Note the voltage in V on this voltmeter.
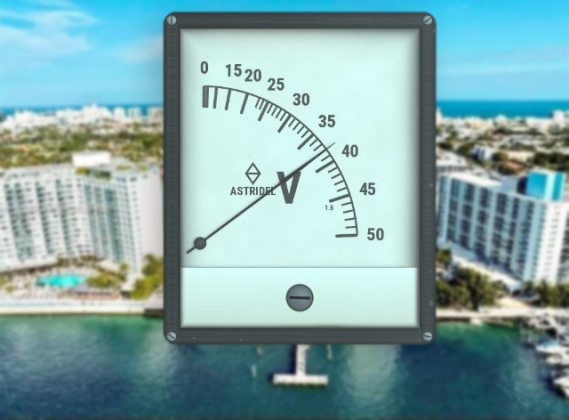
38 V
